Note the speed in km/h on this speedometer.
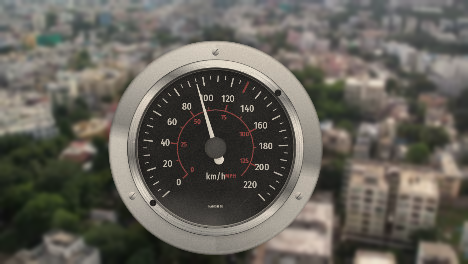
95 km/h
